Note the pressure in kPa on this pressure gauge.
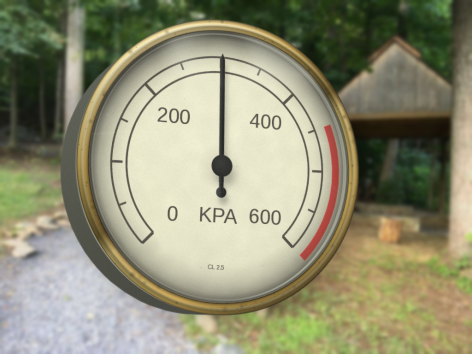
300 kPa
